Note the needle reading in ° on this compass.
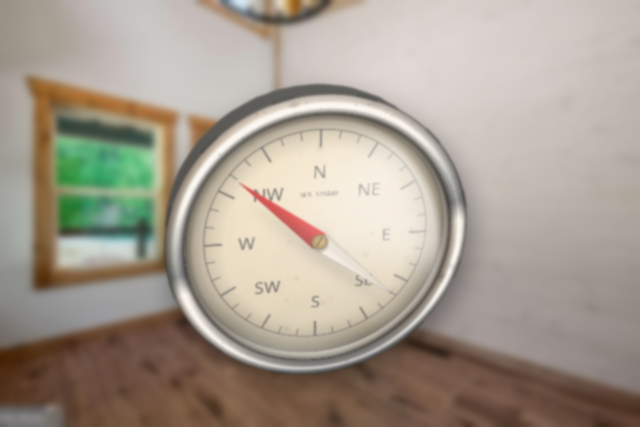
310 °
